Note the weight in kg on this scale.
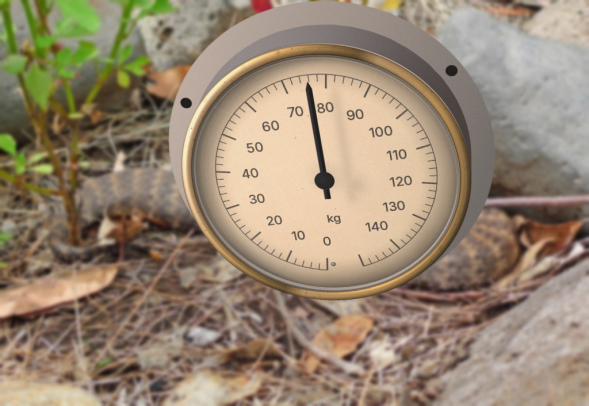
76 kg
